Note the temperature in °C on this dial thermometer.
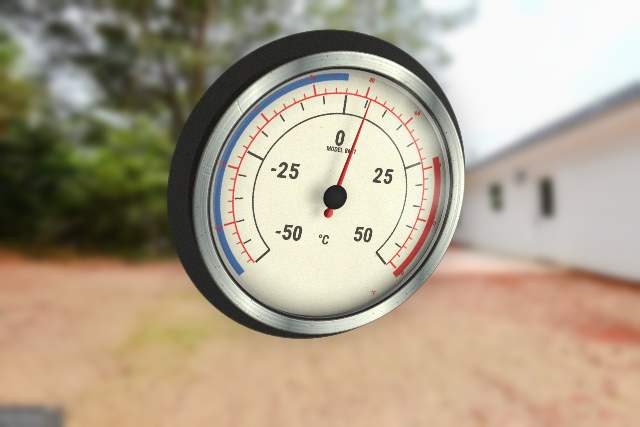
5 °C
